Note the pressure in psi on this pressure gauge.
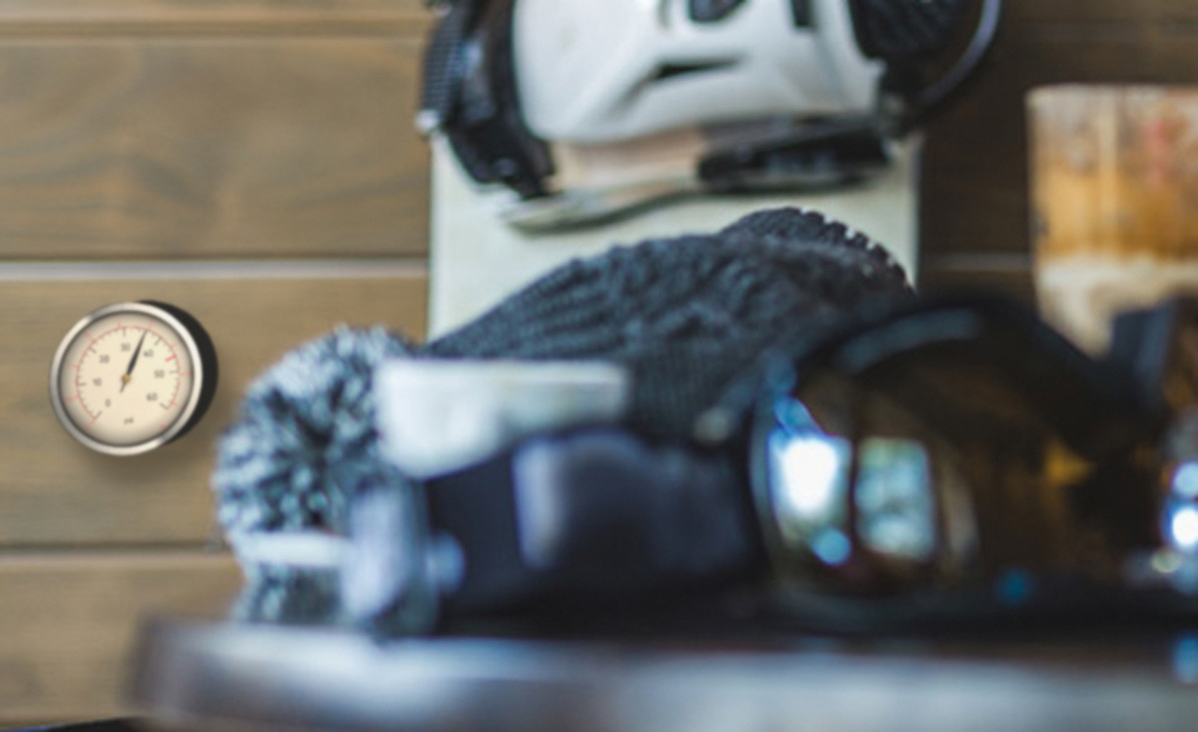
36 psi
